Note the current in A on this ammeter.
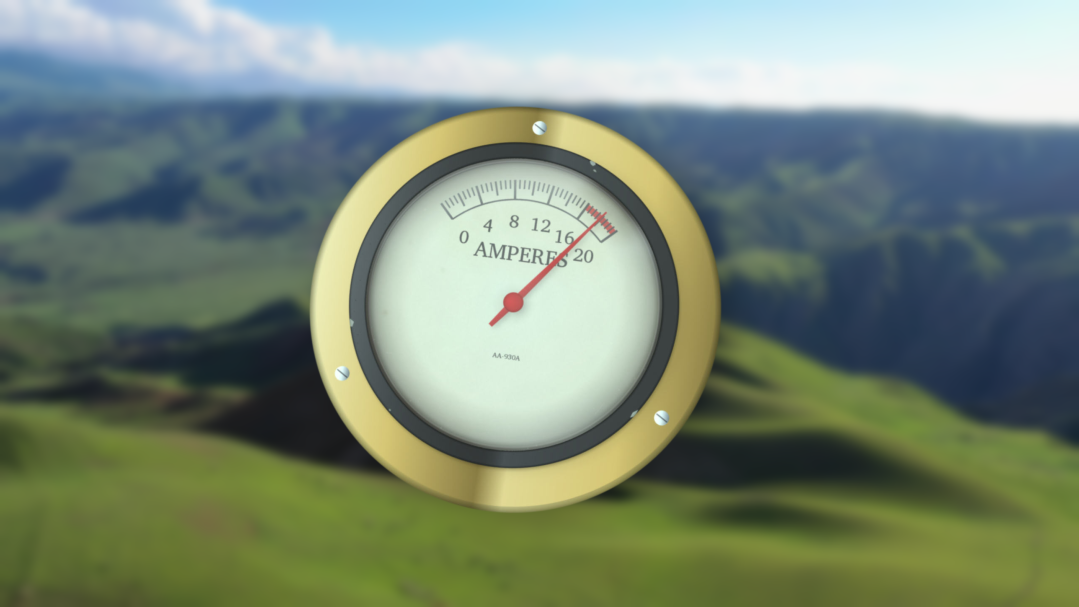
18 A
